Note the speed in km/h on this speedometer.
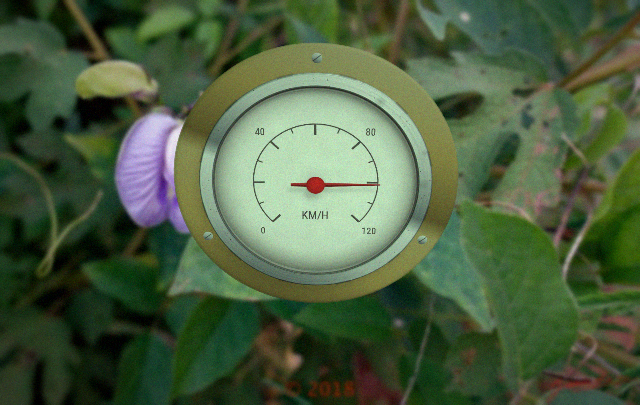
100 km/h
